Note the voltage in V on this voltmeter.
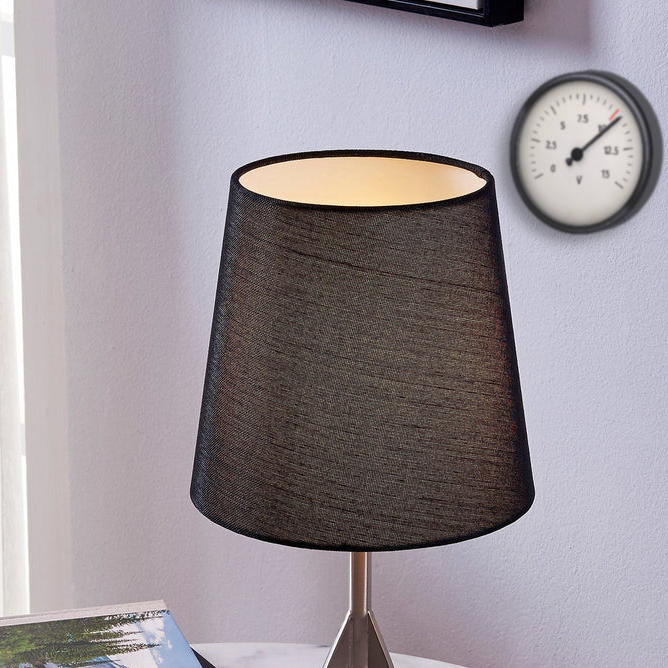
10.5 V
